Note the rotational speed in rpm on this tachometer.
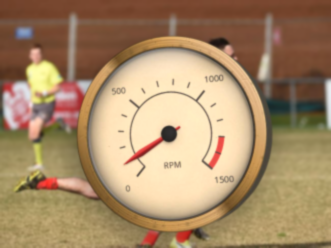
100 rpm
